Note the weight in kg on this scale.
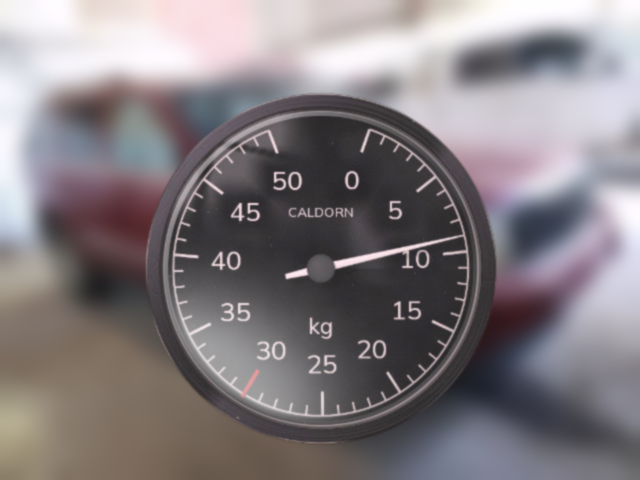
9 kg
